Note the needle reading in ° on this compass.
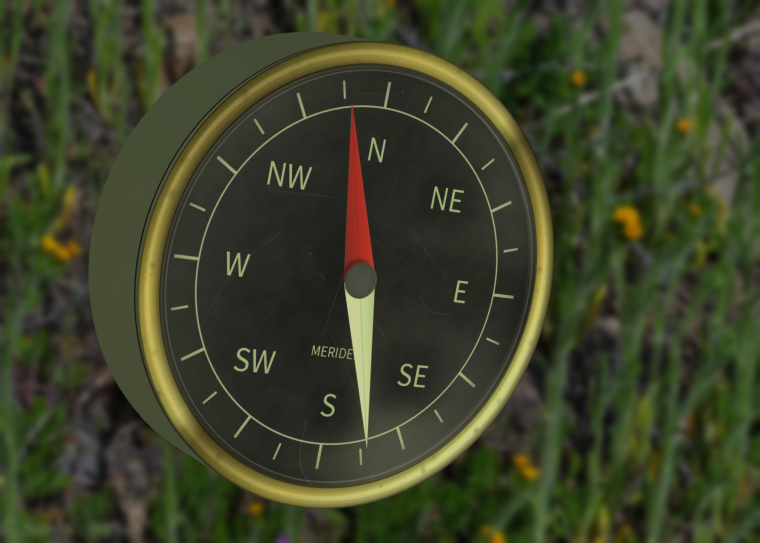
345 °
